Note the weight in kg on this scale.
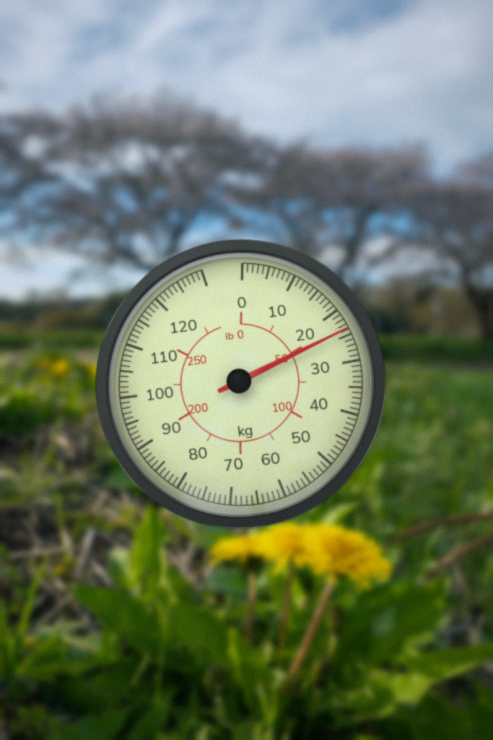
24 kg
